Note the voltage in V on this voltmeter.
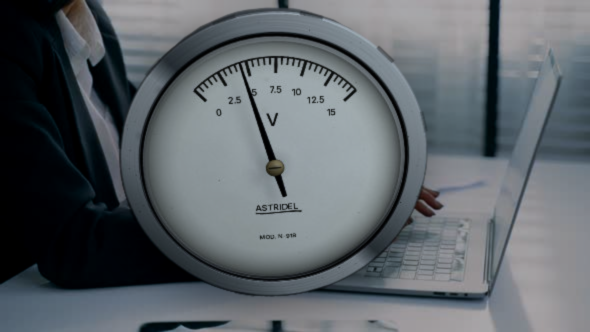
4.5 V
